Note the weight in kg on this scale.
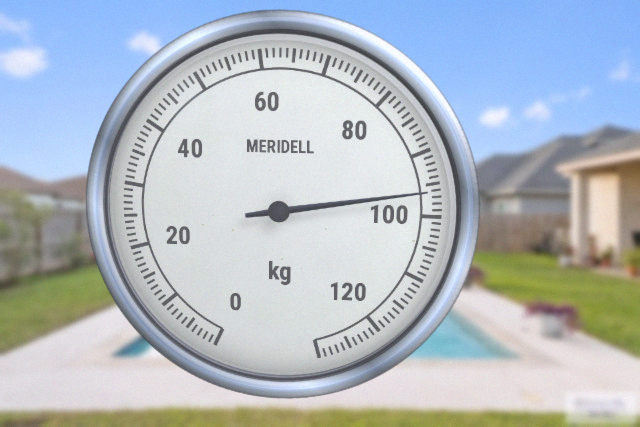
96 kg
